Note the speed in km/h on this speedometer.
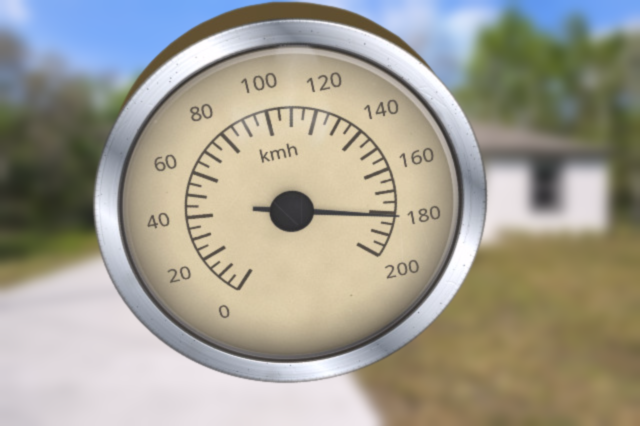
180 km/h
